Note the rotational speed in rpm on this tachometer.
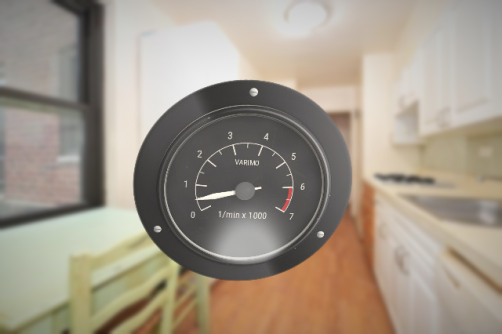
500 rpm
